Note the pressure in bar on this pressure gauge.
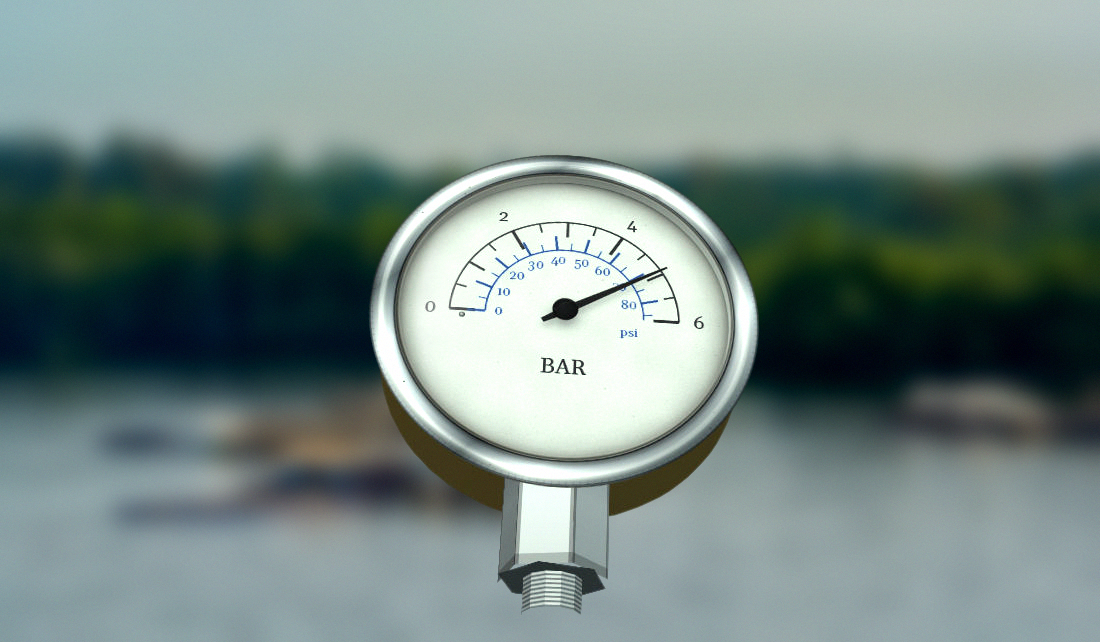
5 bar
